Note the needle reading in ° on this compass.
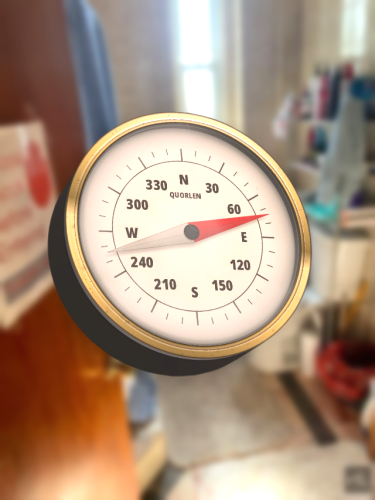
75 °
